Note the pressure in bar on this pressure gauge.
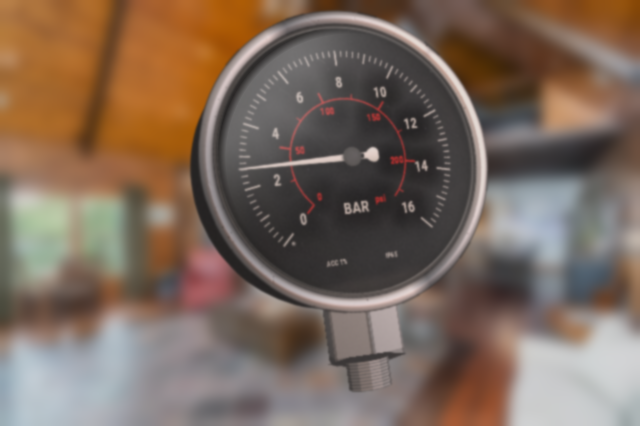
2.6 bar
